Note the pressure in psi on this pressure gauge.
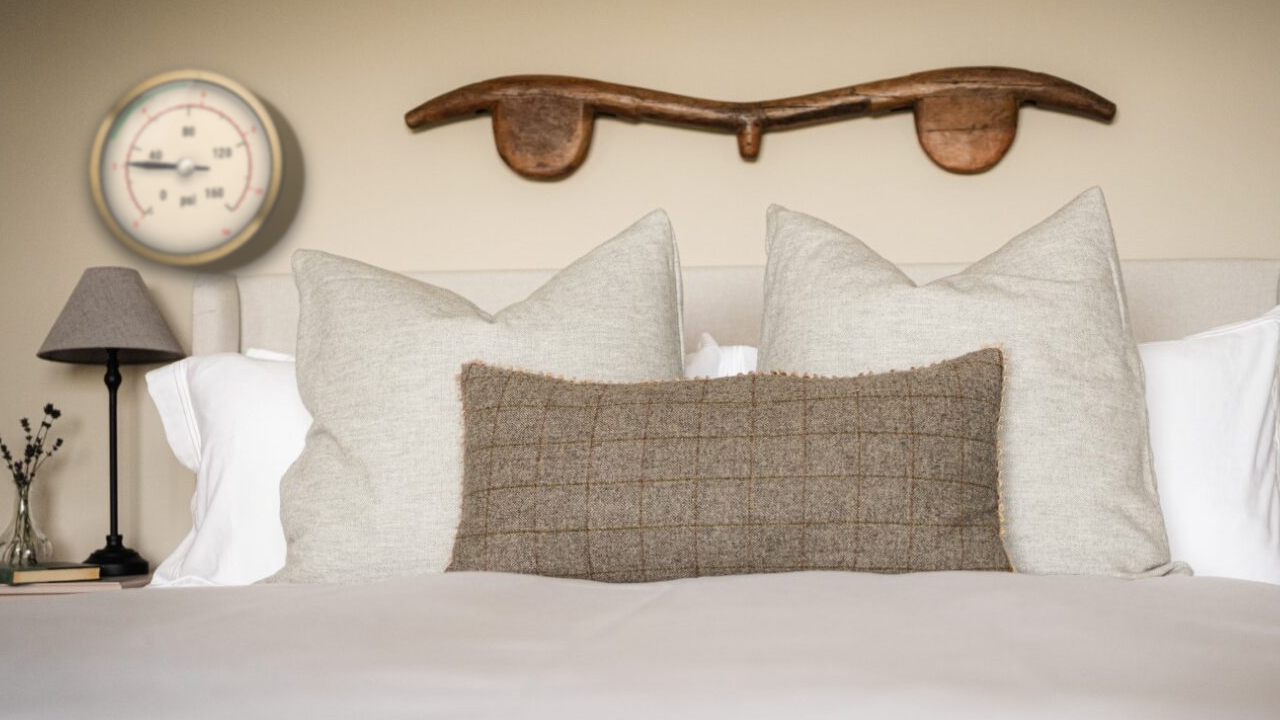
30 psi
